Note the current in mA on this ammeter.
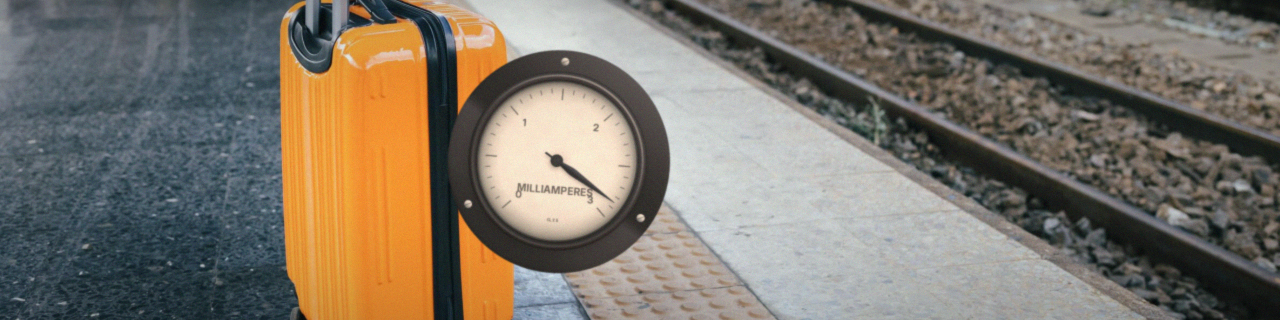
2.85 mA
